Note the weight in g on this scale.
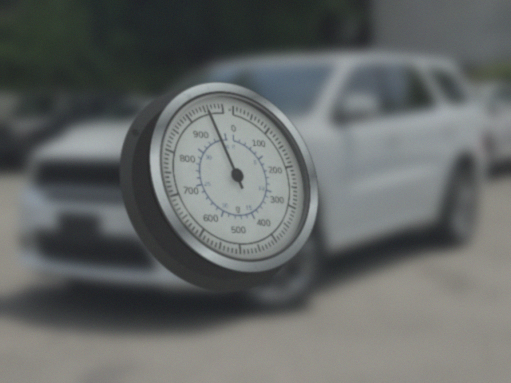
950 g
